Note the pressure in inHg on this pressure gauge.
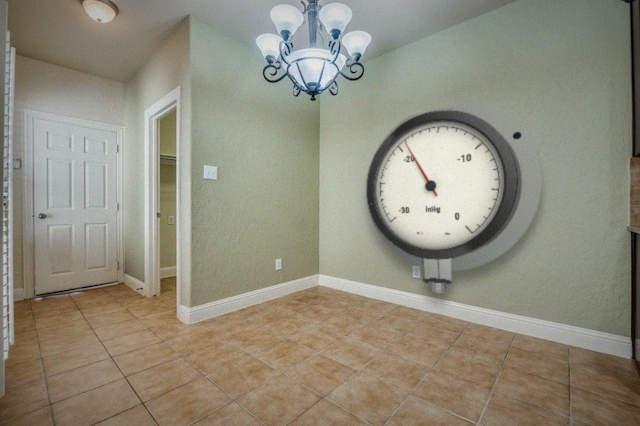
-19 inHg
